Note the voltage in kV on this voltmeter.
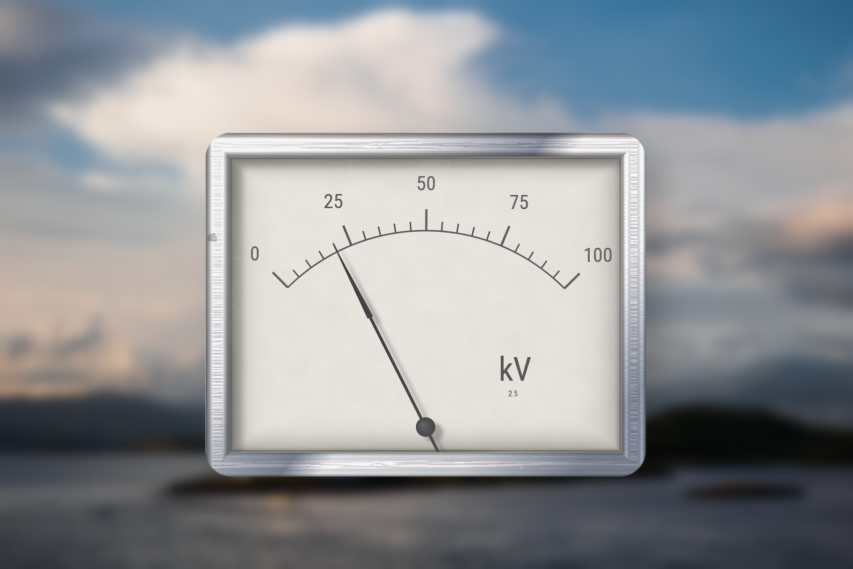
20 kV
